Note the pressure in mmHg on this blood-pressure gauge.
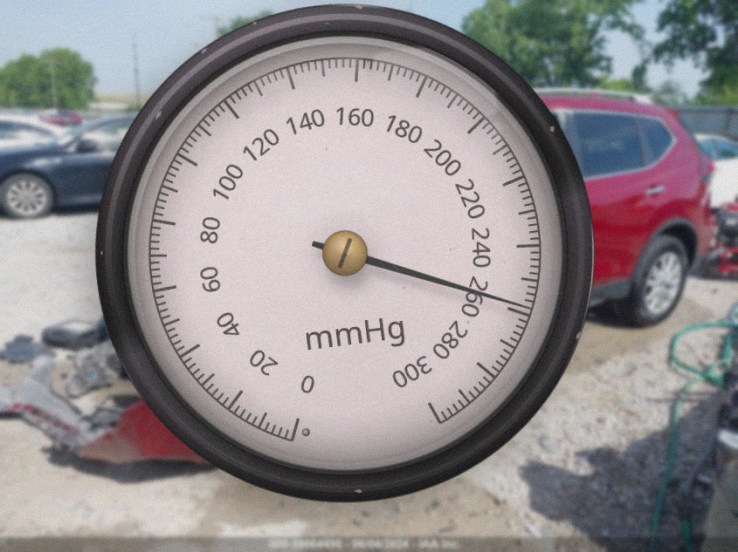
258 mmHg
